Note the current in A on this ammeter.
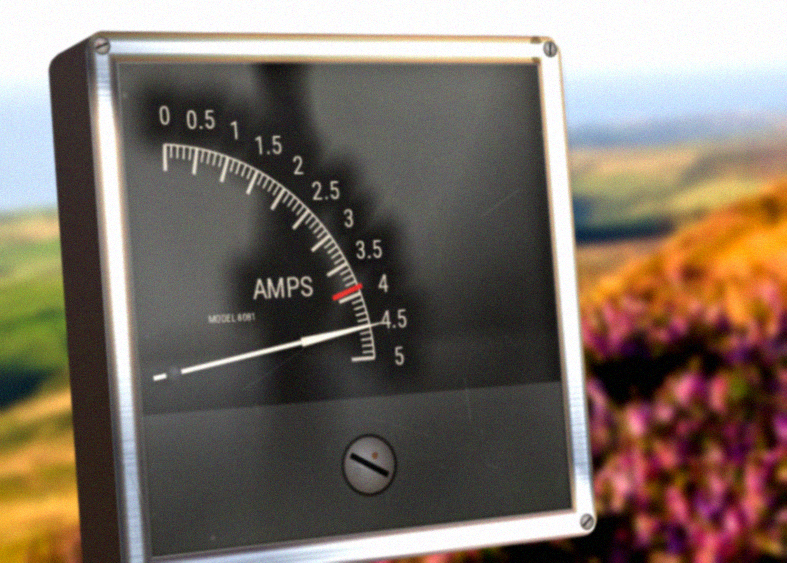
4.5 A
